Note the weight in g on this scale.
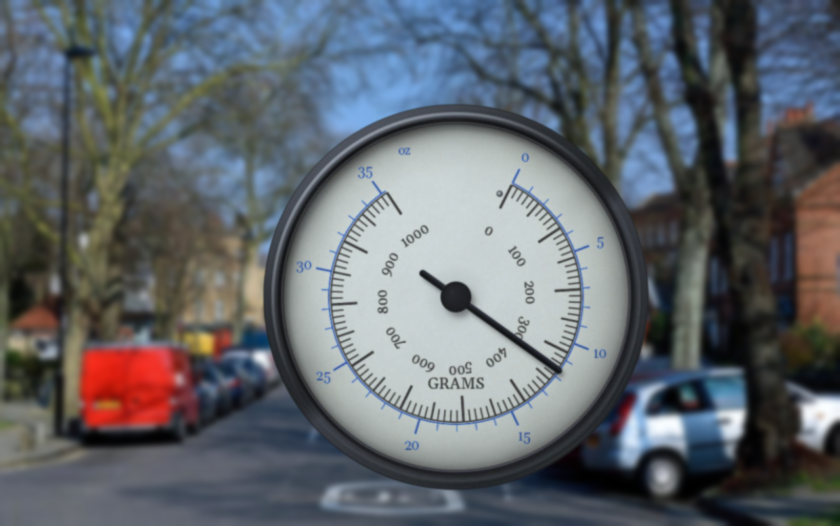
330 g
